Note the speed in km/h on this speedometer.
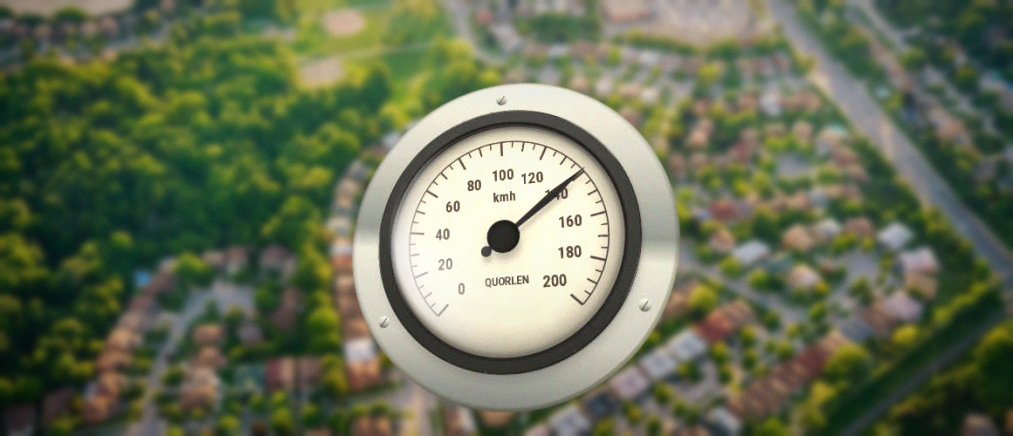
140 km/h
